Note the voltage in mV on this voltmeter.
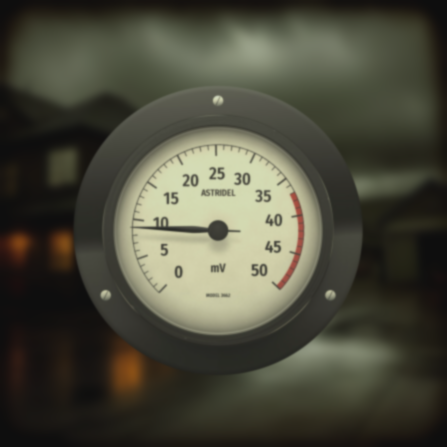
9 mV
